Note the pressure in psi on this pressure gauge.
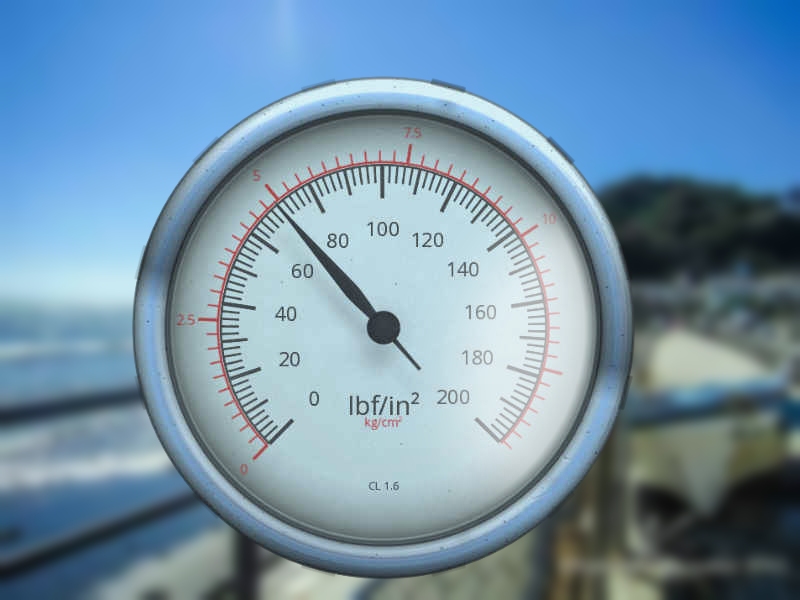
70 psi
